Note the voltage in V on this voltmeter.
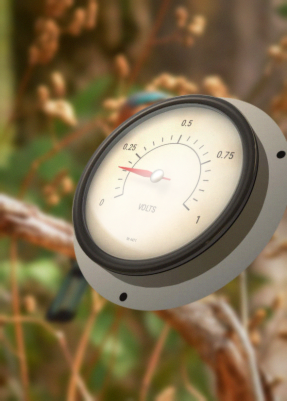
0.15 V
